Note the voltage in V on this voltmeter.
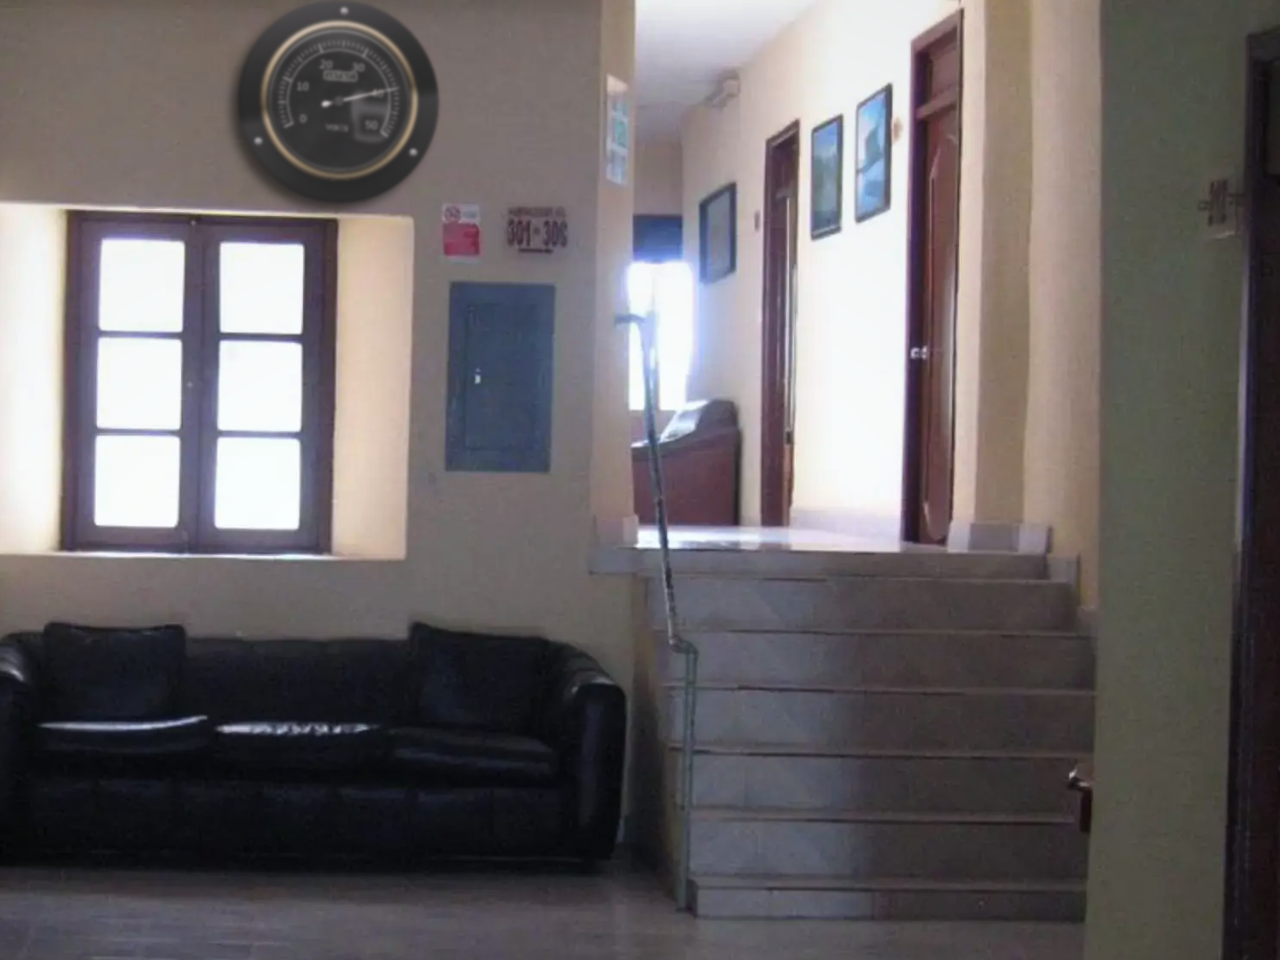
40 V
